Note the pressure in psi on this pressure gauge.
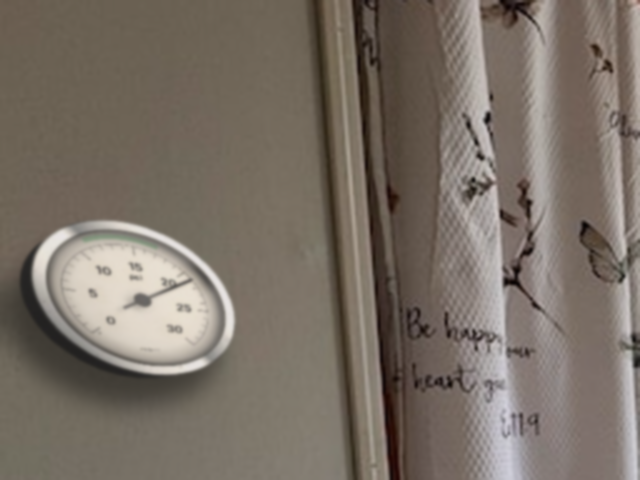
21 psi
